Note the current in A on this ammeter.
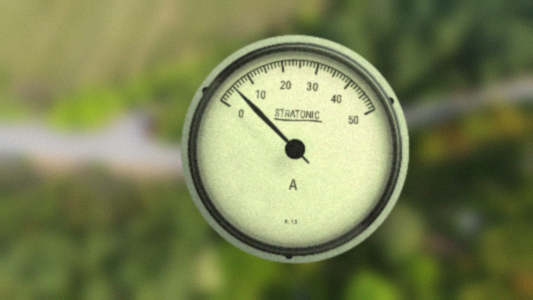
5 A
